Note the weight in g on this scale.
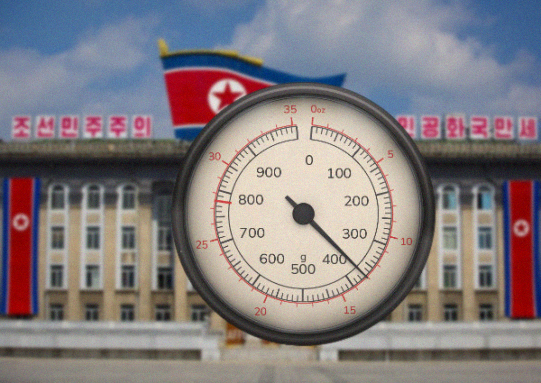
370 g
